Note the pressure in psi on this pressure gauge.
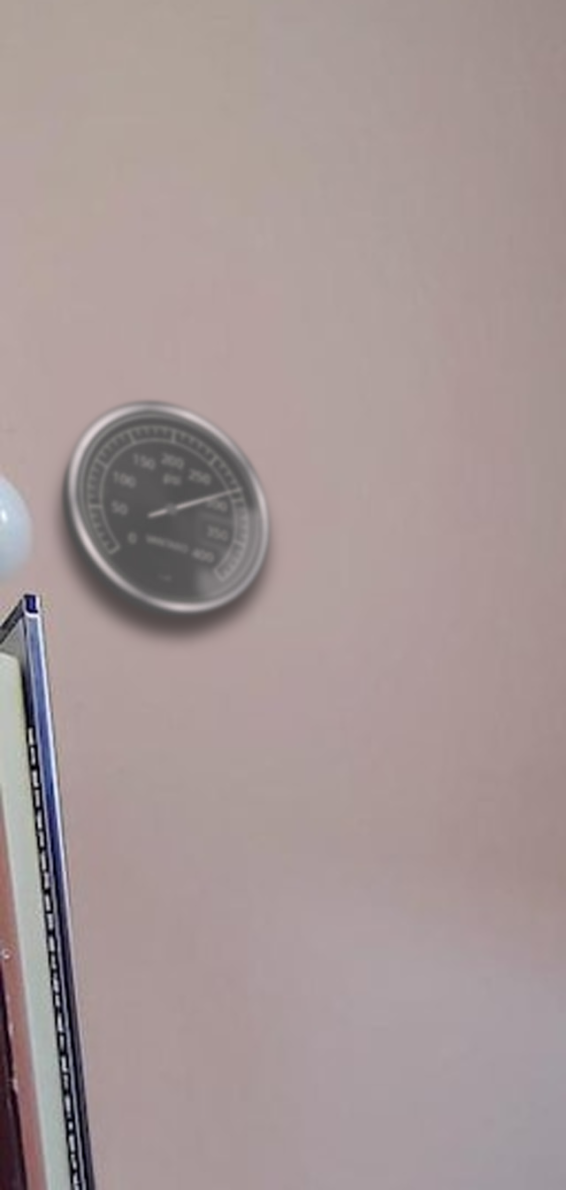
290 psi
